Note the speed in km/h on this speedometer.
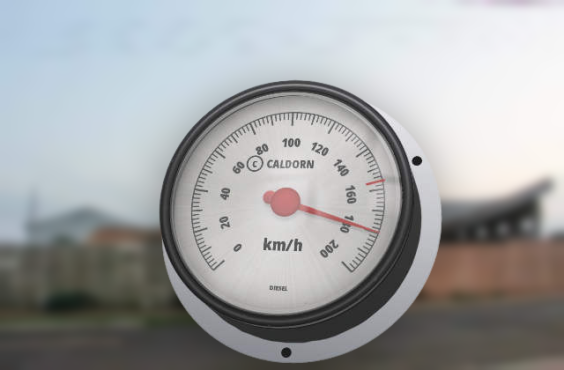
180 km/h
